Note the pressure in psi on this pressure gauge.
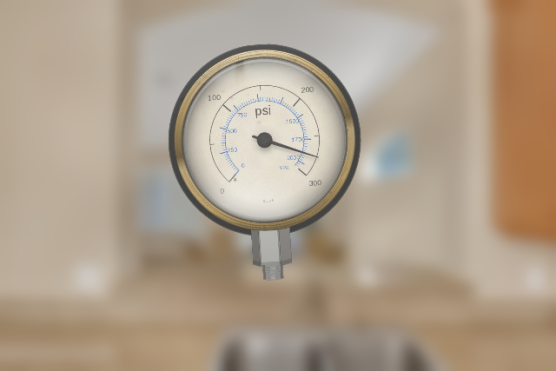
275 psi
